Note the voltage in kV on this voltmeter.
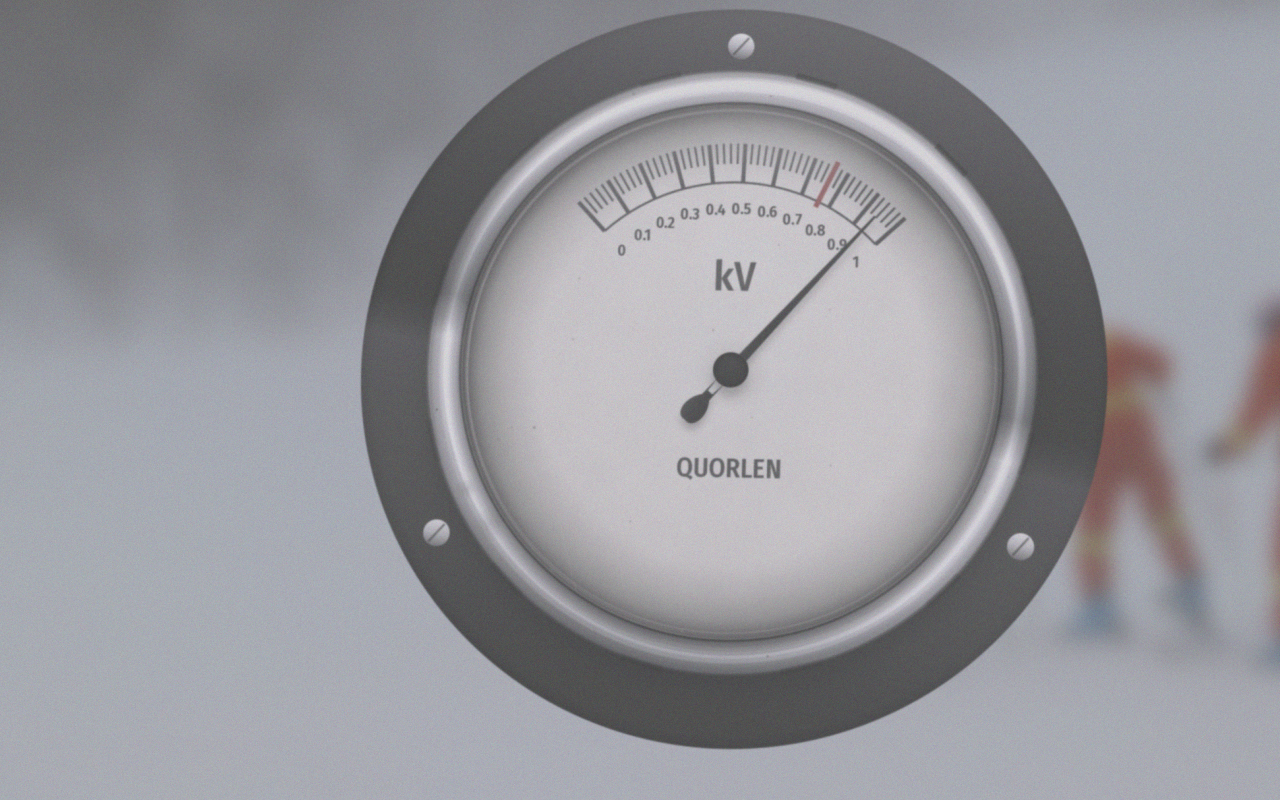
0.94 kV
